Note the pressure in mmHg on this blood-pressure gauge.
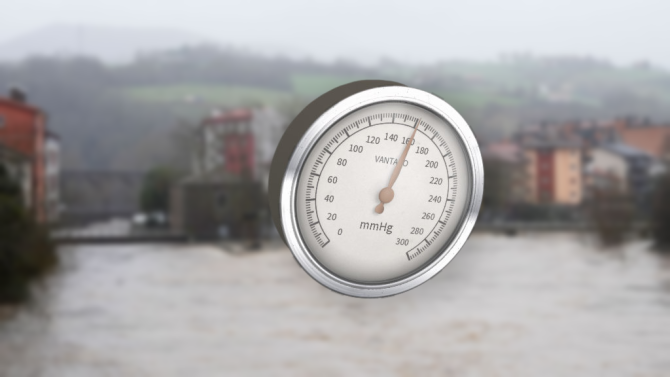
160 mmHg
